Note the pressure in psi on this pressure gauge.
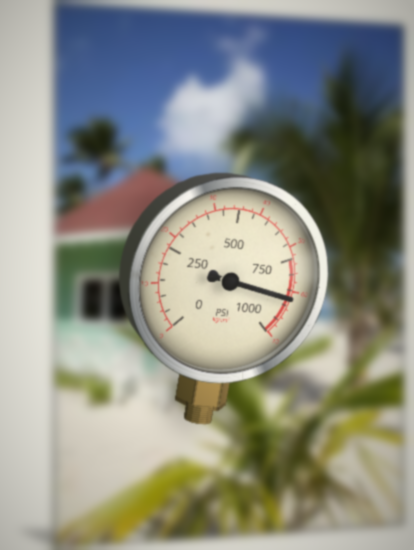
875 psi
